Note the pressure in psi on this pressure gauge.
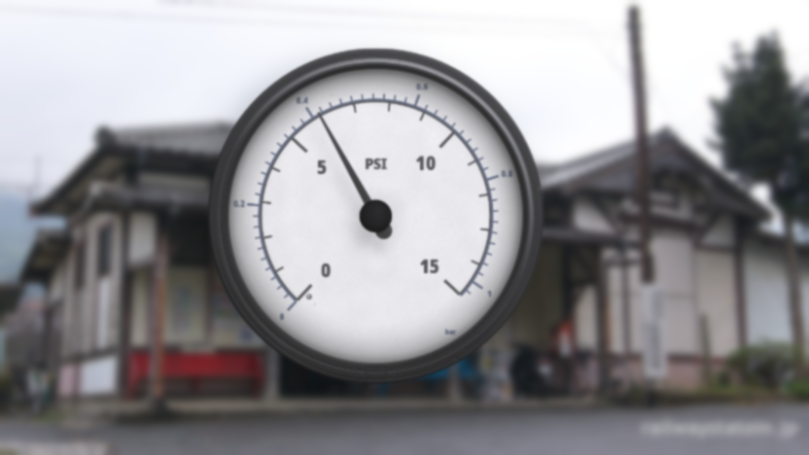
6 psi
